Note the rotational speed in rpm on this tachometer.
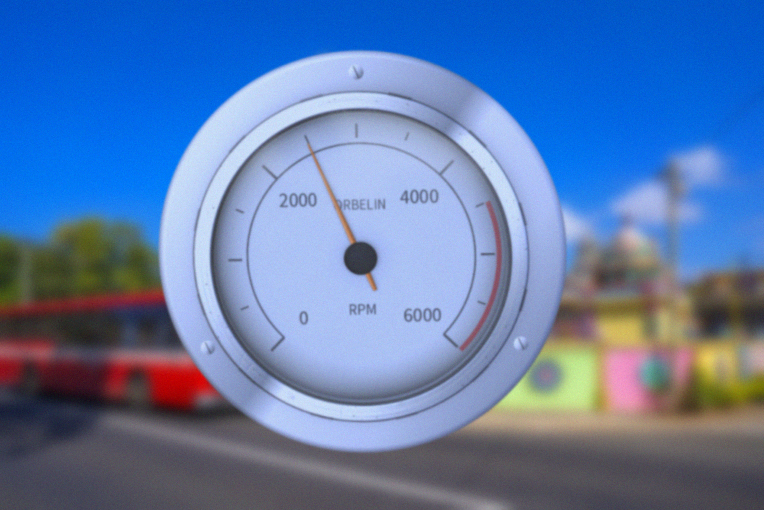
2500 rpm
